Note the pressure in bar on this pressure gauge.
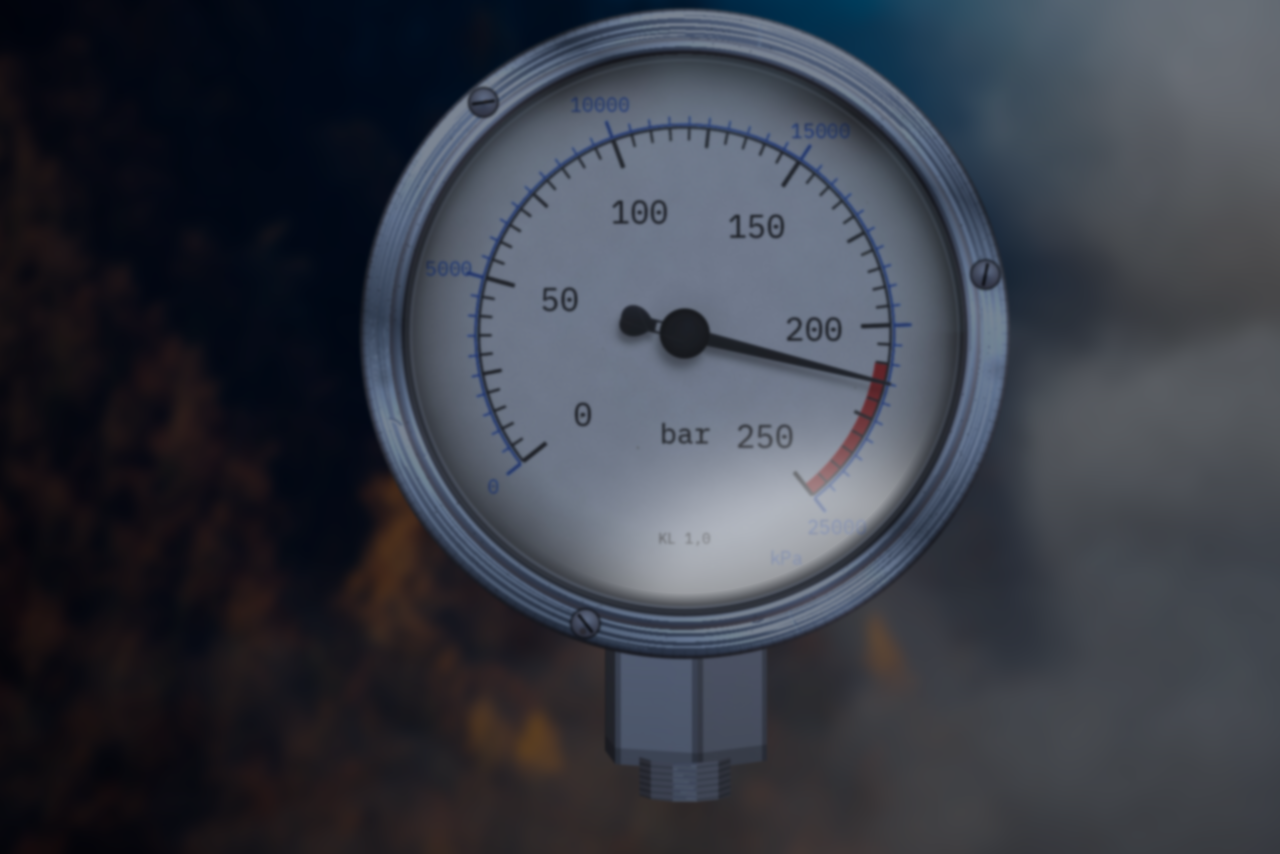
215 bar
